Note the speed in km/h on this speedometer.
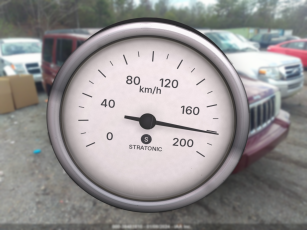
180 km/h
